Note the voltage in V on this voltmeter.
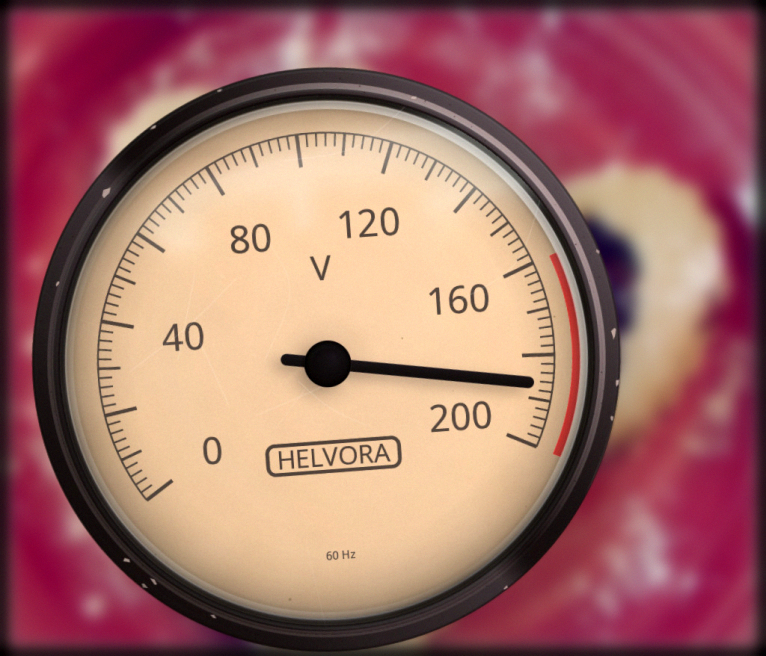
186 V
